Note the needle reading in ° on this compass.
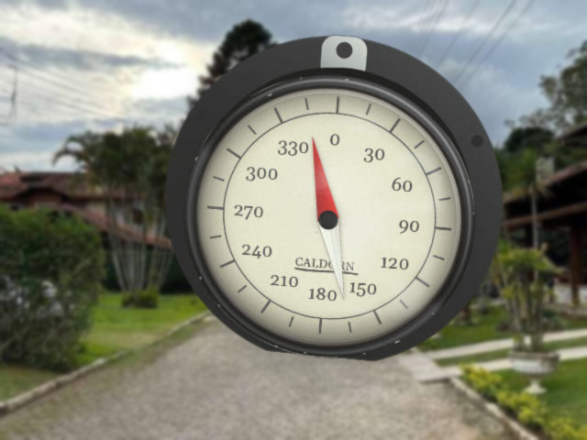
345 °
